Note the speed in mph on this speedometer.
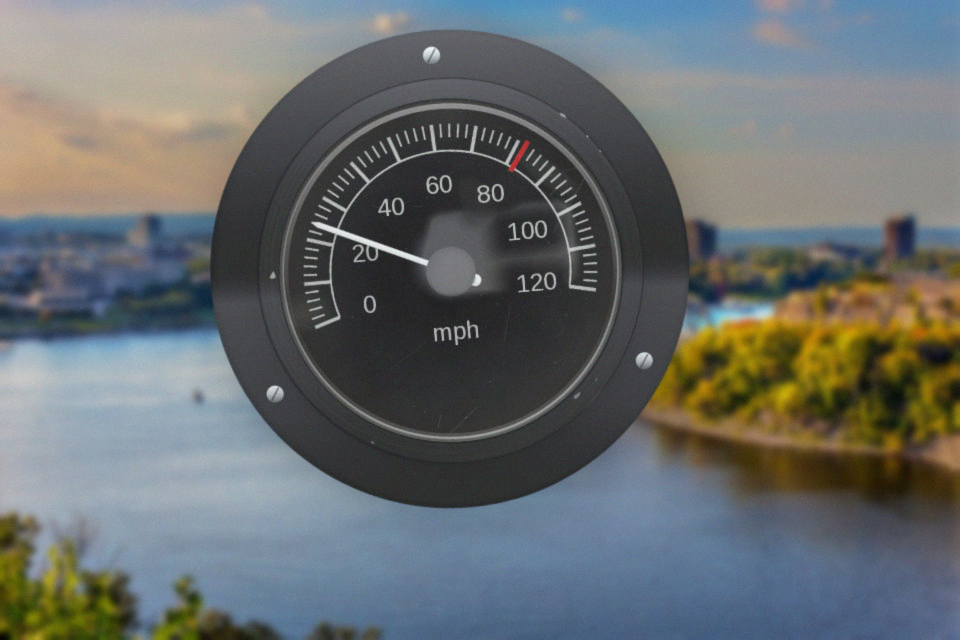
24 mph
